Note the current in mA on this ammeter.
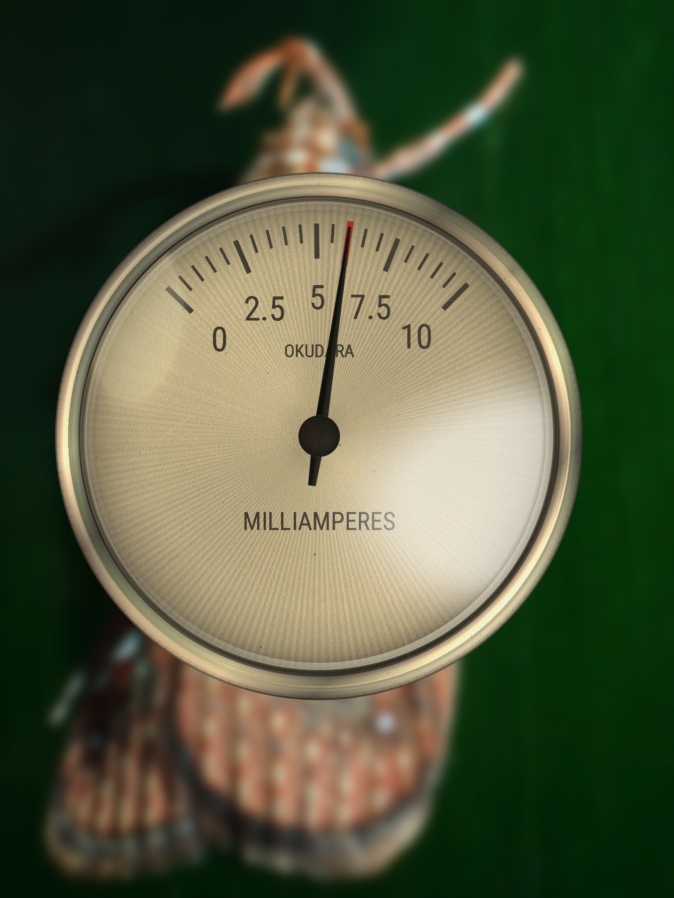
6 mA
